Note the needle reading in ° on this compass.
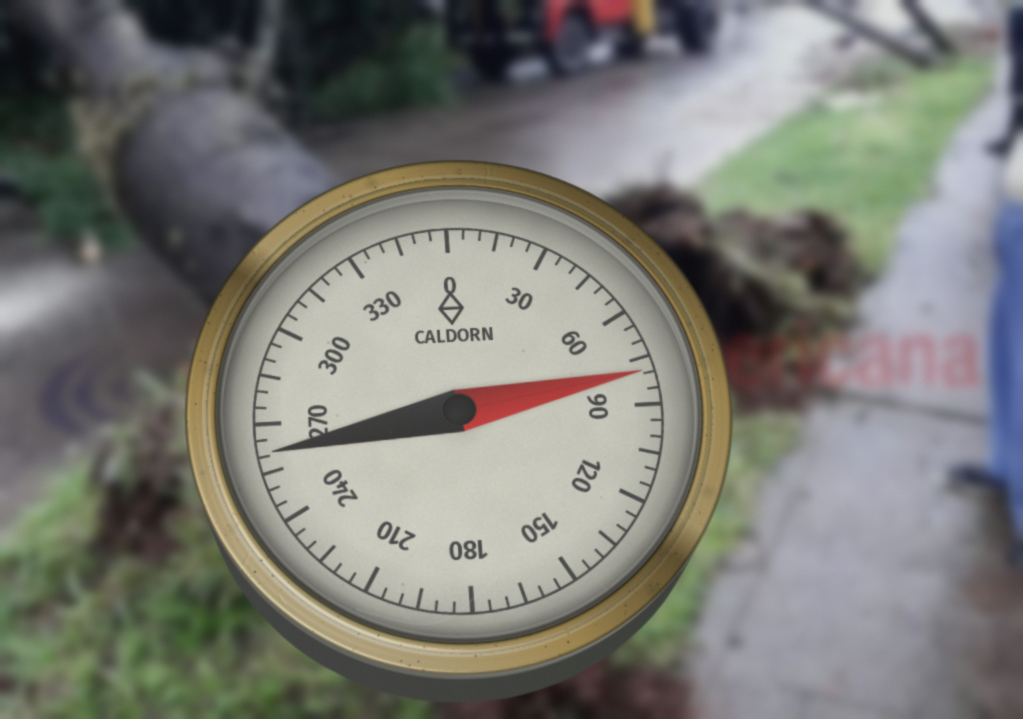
80 °
